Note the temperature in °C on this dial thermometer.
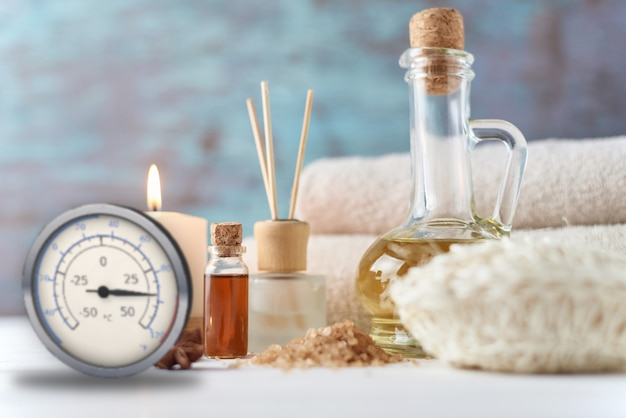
35 °C
